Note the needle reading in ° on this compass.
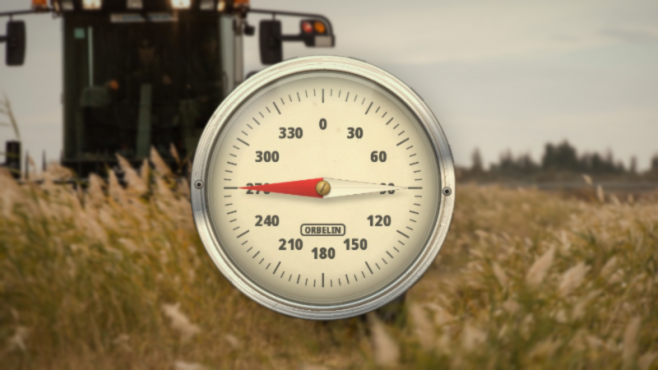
270 °
